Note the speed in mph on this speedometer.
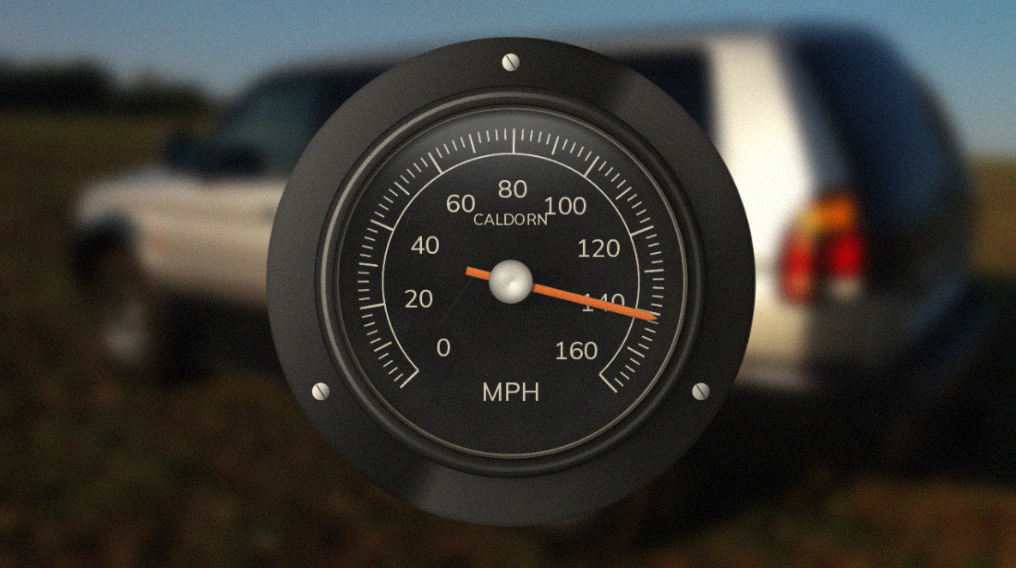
141 mph
